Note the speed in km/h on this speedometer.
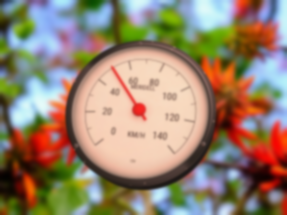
50 km/h
